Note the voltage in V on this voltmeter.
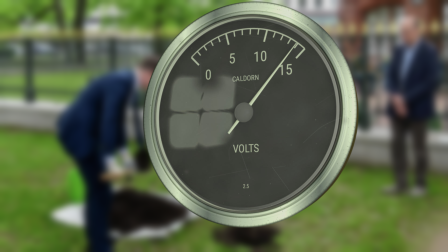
14 V
